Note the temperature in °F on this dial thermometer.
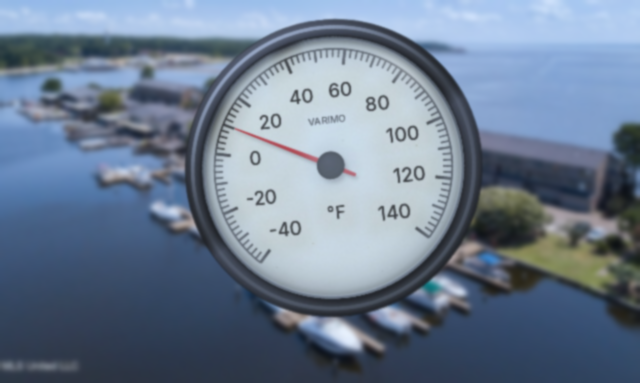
10 °F
